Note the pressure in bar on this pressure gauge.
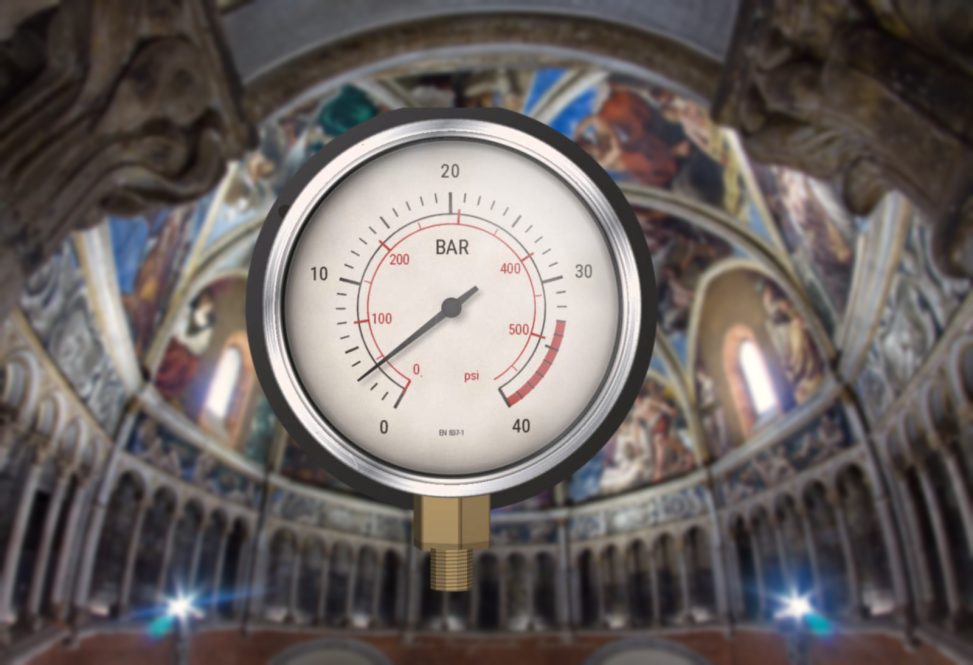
3 bar
